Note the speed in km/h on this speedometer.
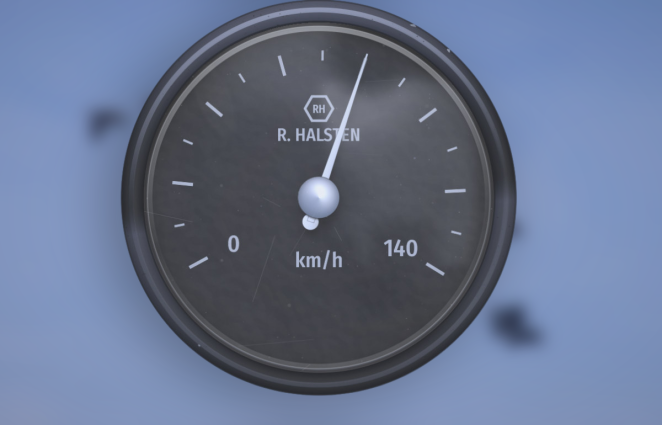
80 km/h
